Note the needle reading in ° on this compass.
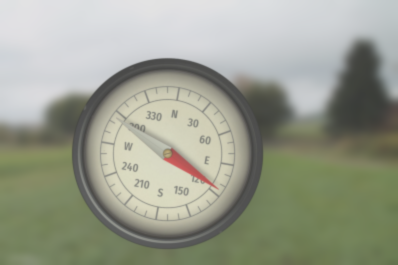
115 °
